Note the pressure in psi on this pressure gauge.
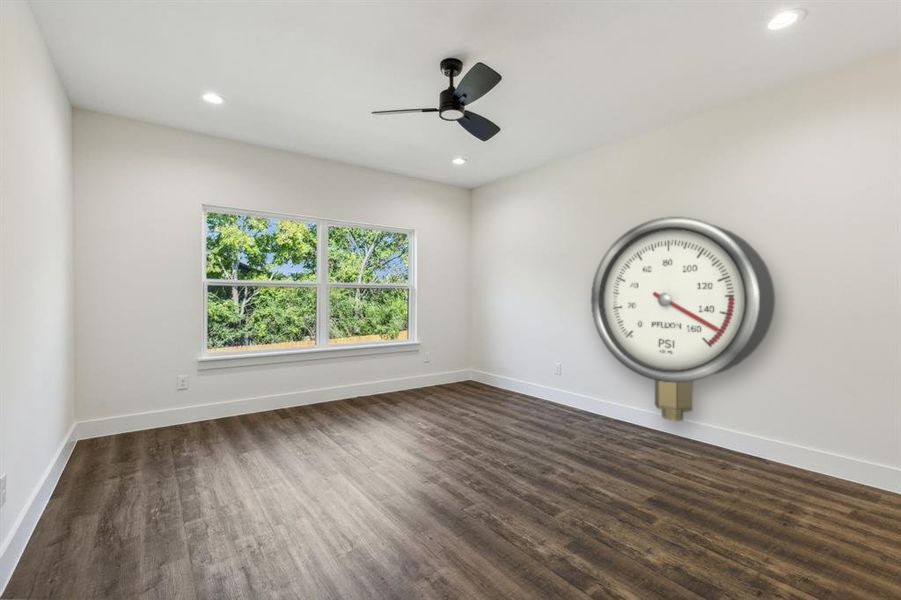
150 psi
